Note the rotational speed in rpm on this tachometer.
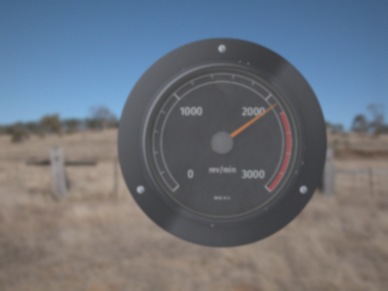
2100 rpm
